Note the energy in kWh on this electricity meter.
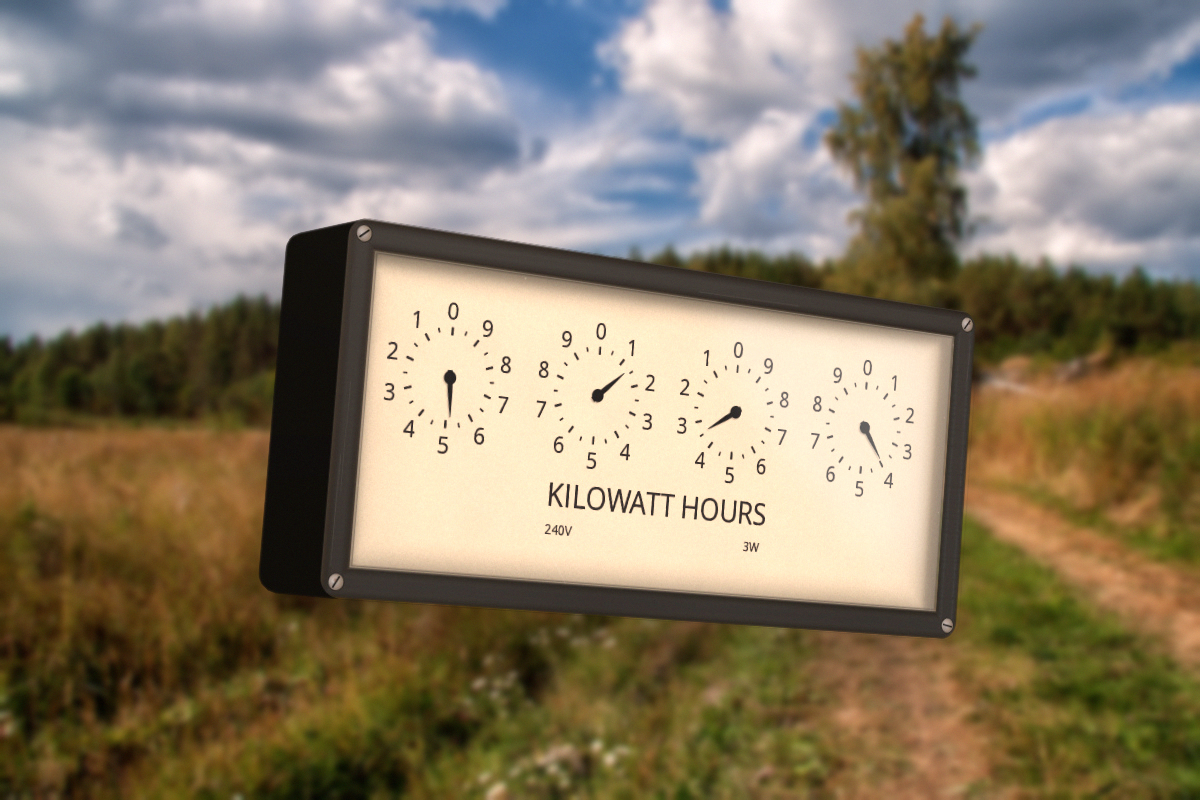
5134 kWh
